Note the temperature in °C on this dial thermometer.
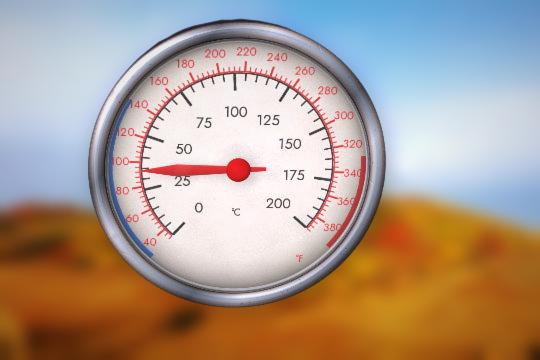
35 °C
